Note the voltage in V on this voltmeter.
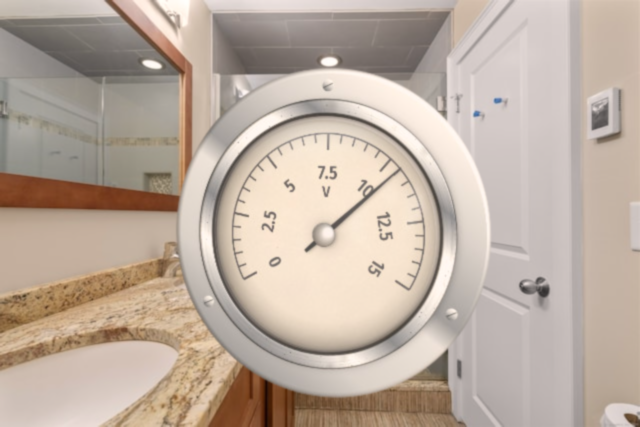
10.5 V
